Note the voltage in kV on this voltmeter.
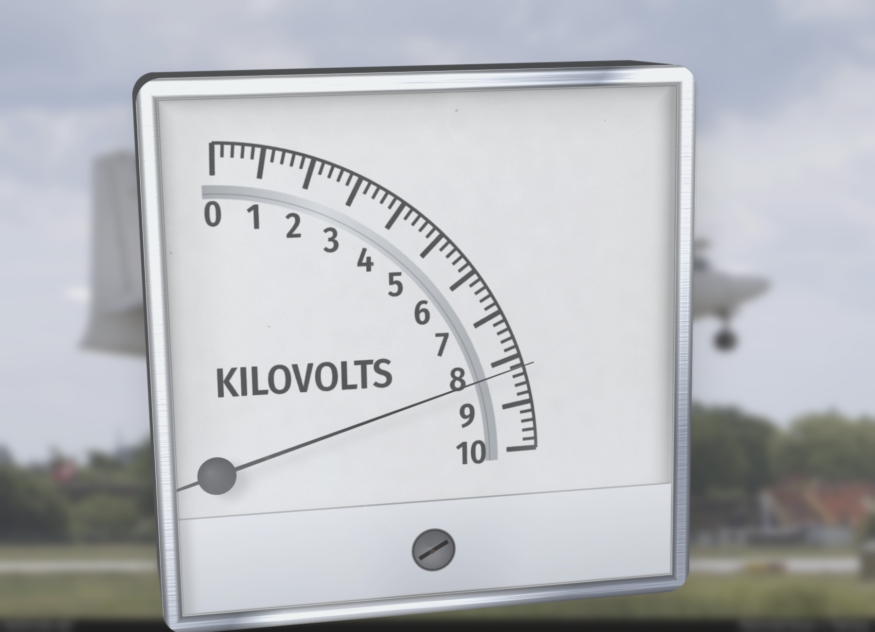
8.2 kV
